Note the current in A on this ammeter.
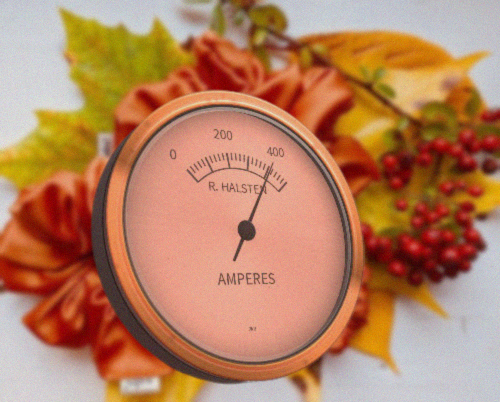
400 A
